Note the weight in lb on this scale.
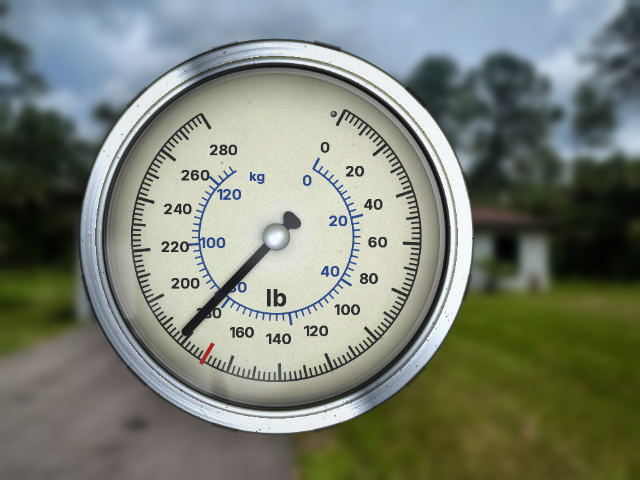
182 lb
